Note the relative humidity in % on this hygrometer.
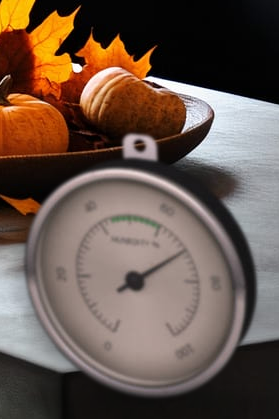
70 %
